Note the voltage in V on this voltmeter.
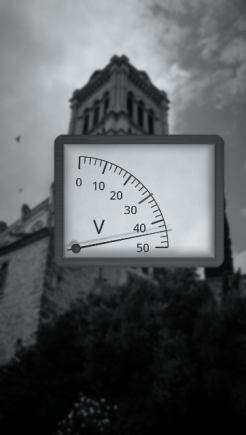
44 V
